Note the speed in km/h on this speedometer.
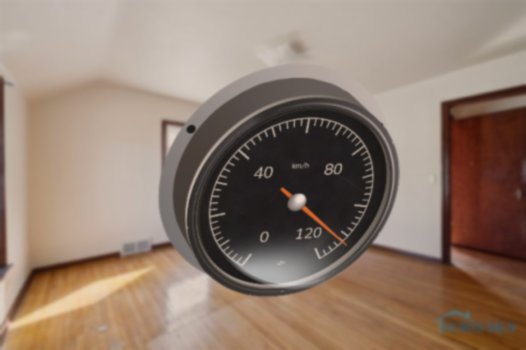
112 km/h
